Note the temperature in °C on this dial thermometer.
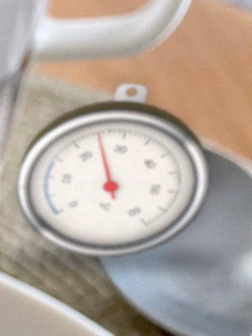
25 °C
